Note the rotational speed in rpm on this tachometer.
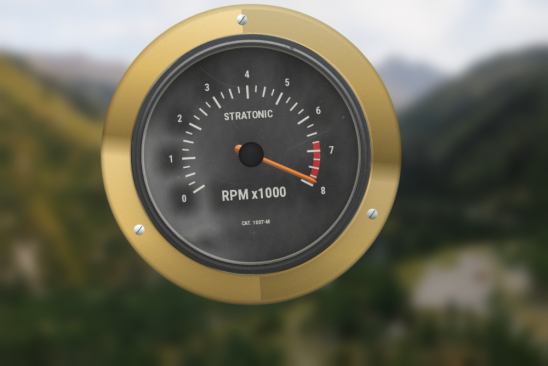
7875 rpm
